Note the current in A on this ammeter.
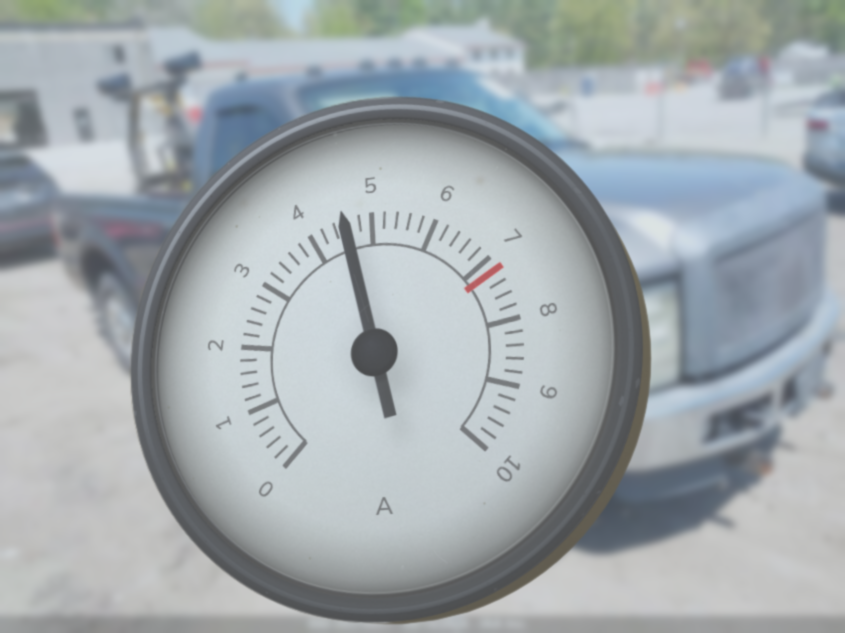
4.6 A
